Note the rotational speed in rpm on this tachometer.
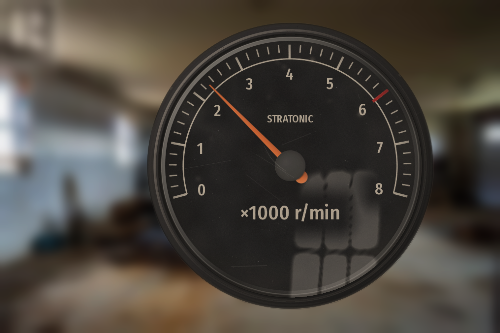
2300 rpm
